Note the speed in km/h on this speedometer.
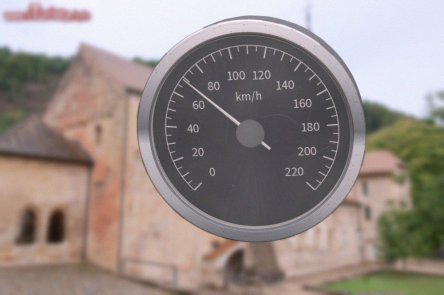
70 km/h
